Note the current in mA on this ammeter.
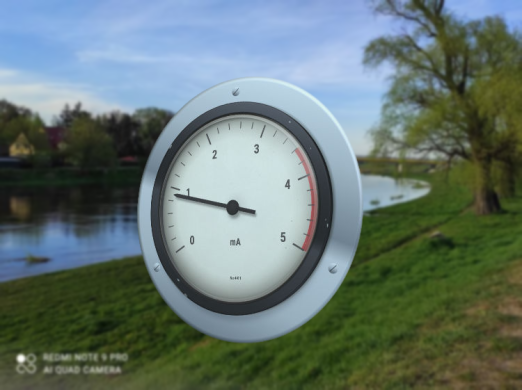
0.9 mA
